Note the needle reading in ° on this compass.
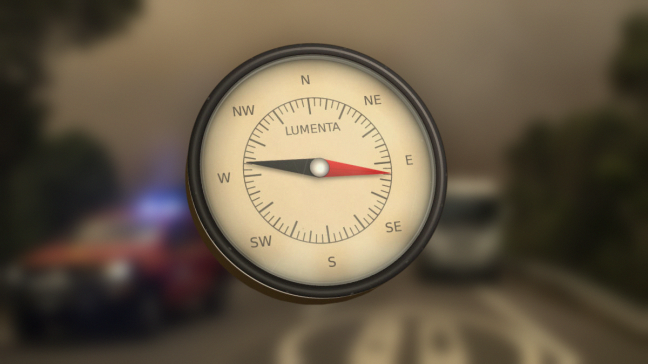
100 °
